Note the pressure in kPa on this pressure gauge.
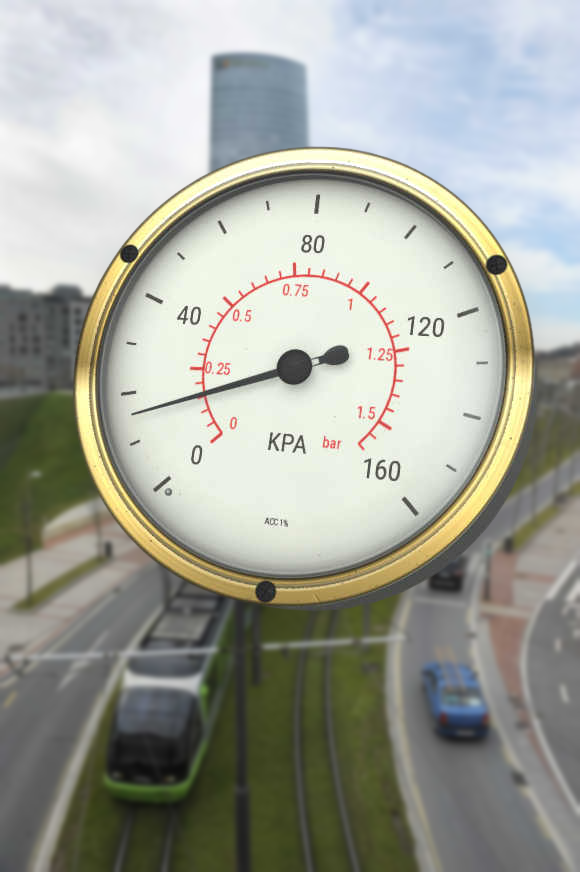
15 kPa
